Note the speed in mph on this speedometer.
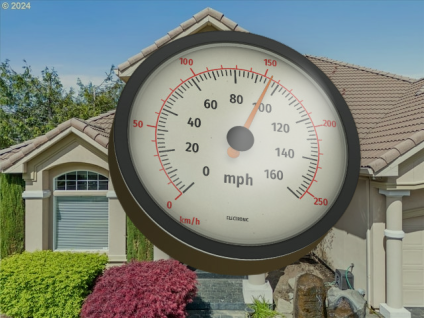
96 mph
